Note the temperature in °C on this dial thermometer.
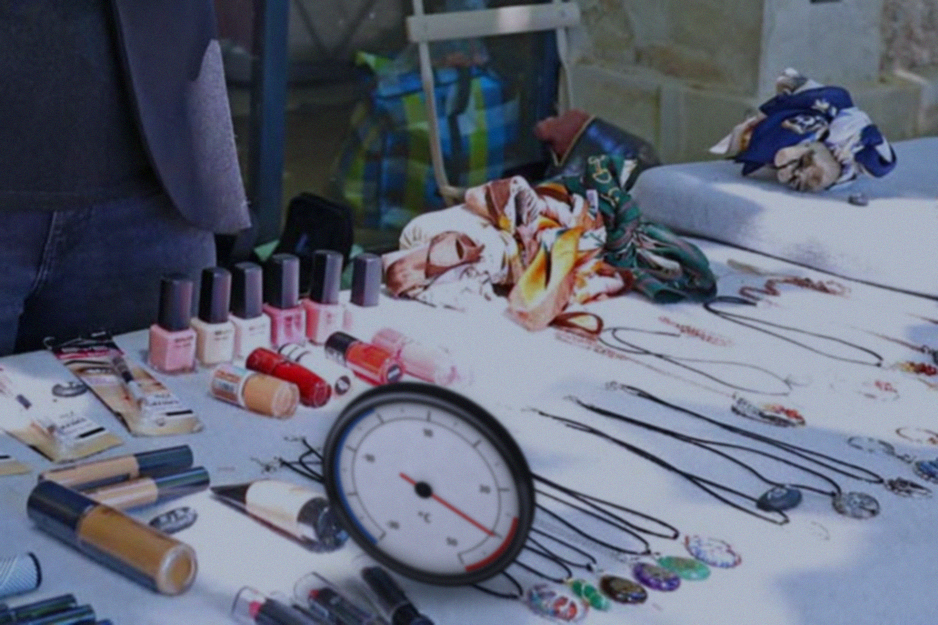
40 °C
